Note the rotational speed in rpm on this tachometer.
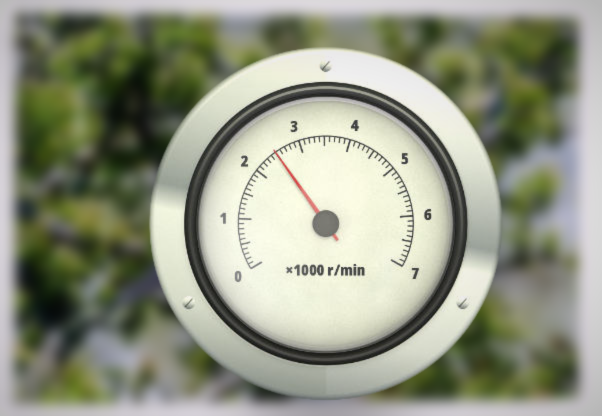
2500 rpm
